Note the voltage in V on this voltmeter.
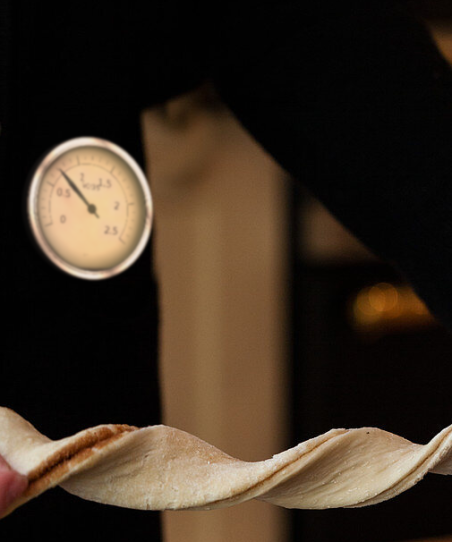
0.7 V
